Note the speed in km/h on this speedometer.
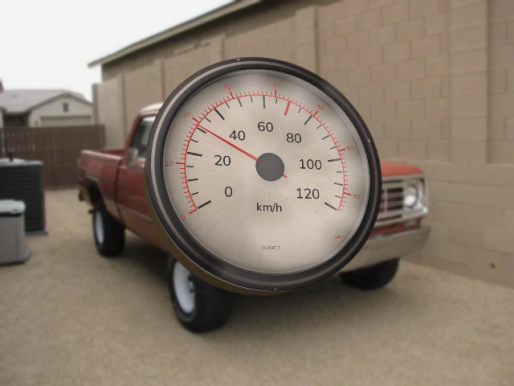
30 km/h
